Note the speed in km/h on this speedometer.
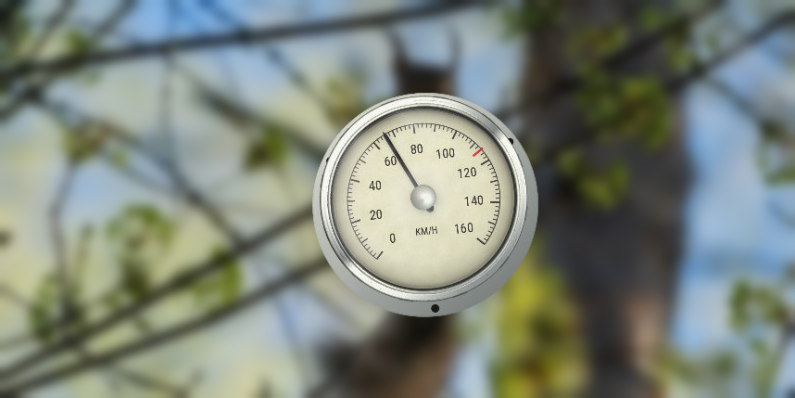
66 km/h
